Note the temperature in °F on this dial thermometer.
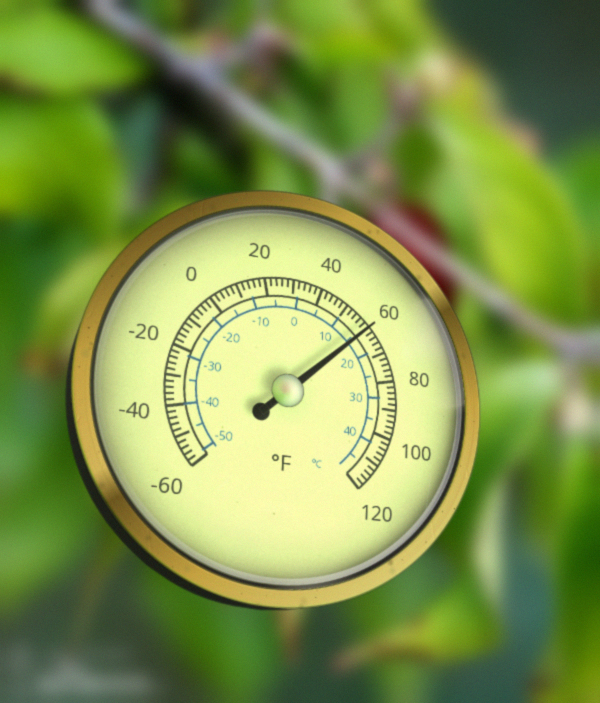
60 °F
